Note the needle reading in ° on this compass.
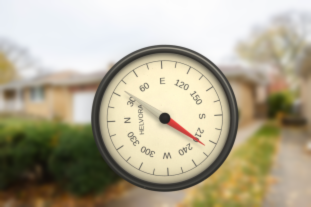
217.5 °
